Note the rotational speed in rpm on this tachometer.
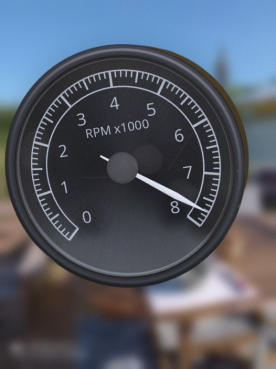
7700 rpm
